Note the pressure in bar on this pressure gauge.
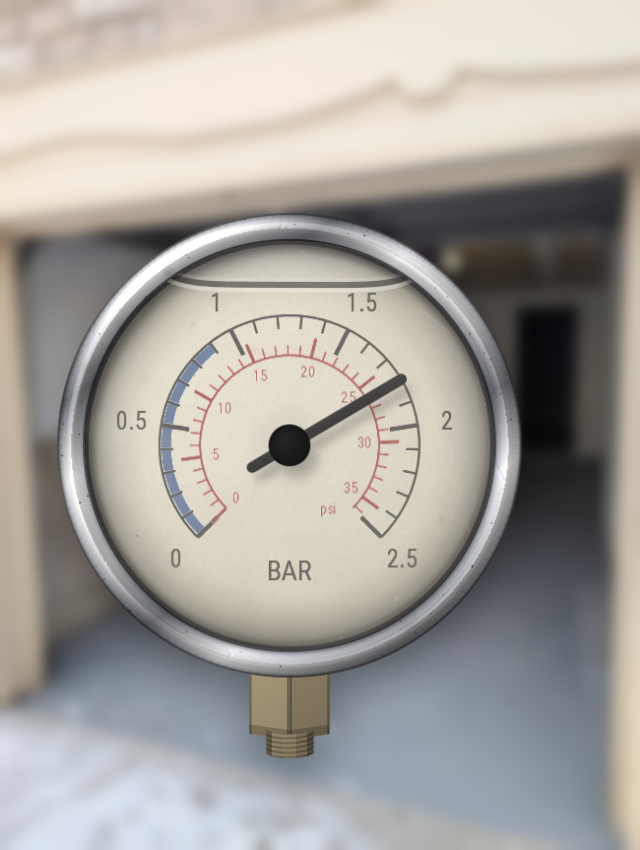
1.8 bar
